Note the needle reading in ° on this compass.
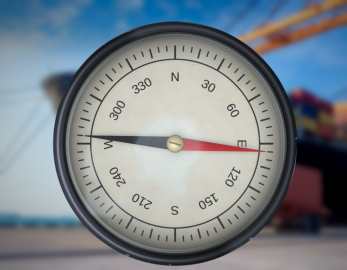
95 °
